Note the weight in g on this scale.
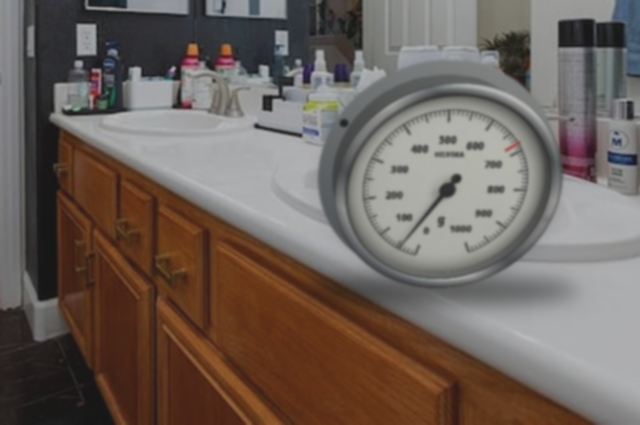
50 g
